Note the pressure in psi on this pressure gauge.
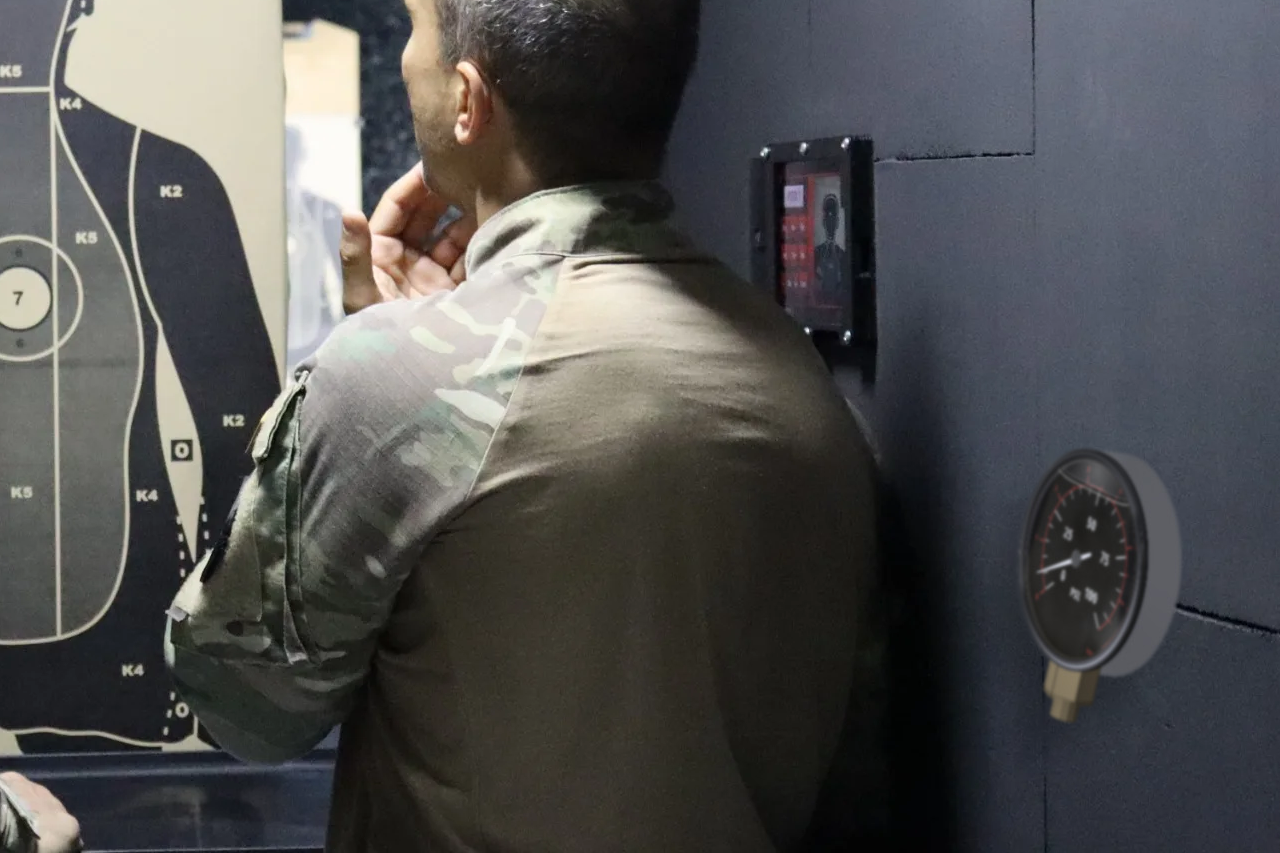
5 psi
